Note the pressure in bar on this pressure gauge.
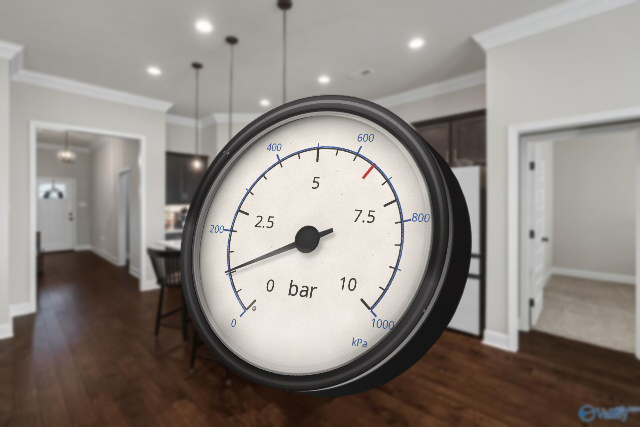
1 bar
